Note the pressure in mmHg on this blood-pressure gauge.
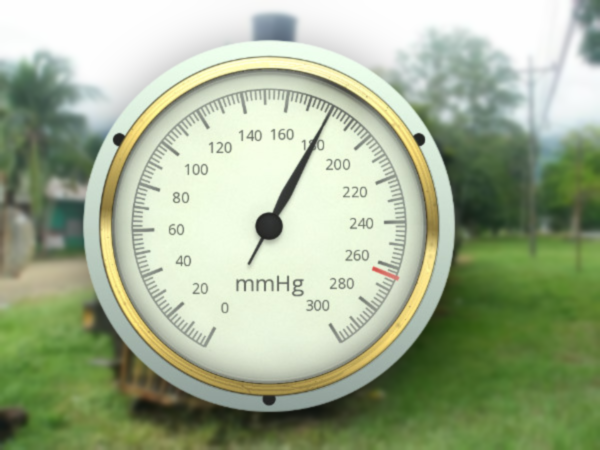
180 mmHg
